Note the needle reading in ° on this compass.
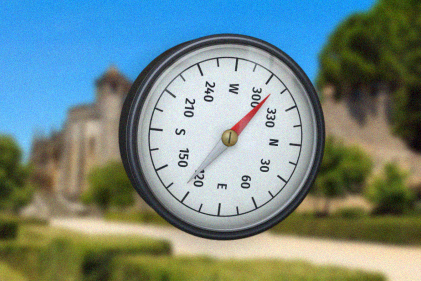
307.5 °
